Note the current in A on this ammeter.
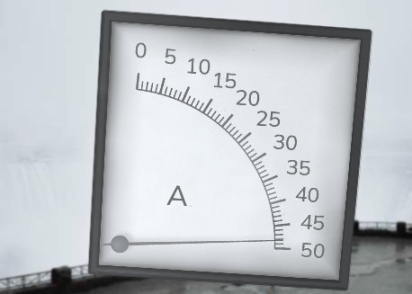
48 A
